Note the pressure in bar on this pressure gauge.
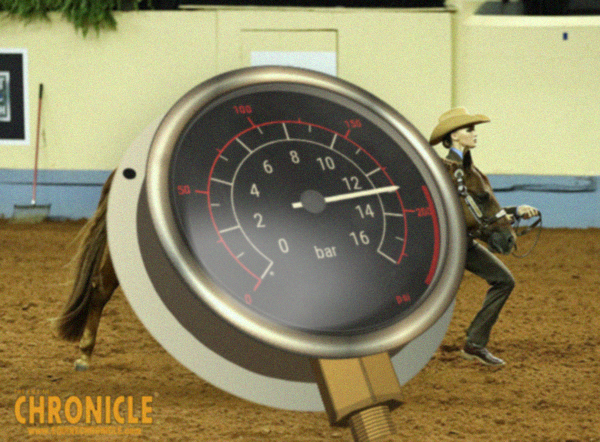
13 bar
